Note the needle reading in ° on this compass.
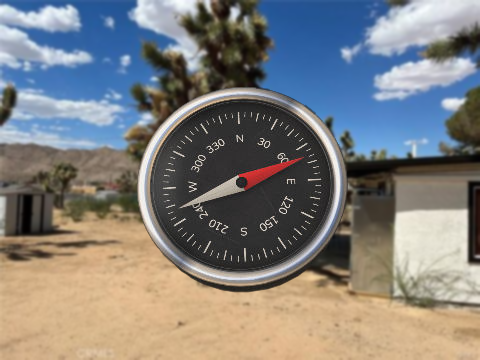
70 °
